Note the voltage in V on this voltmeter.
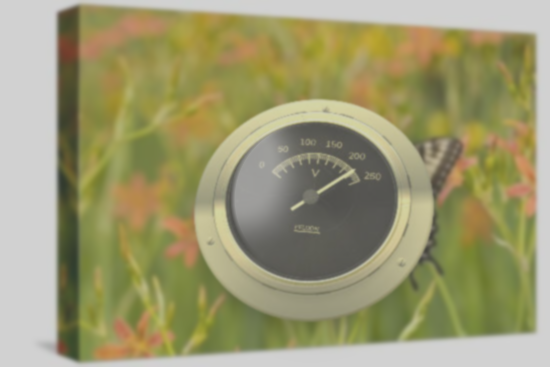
225 V
